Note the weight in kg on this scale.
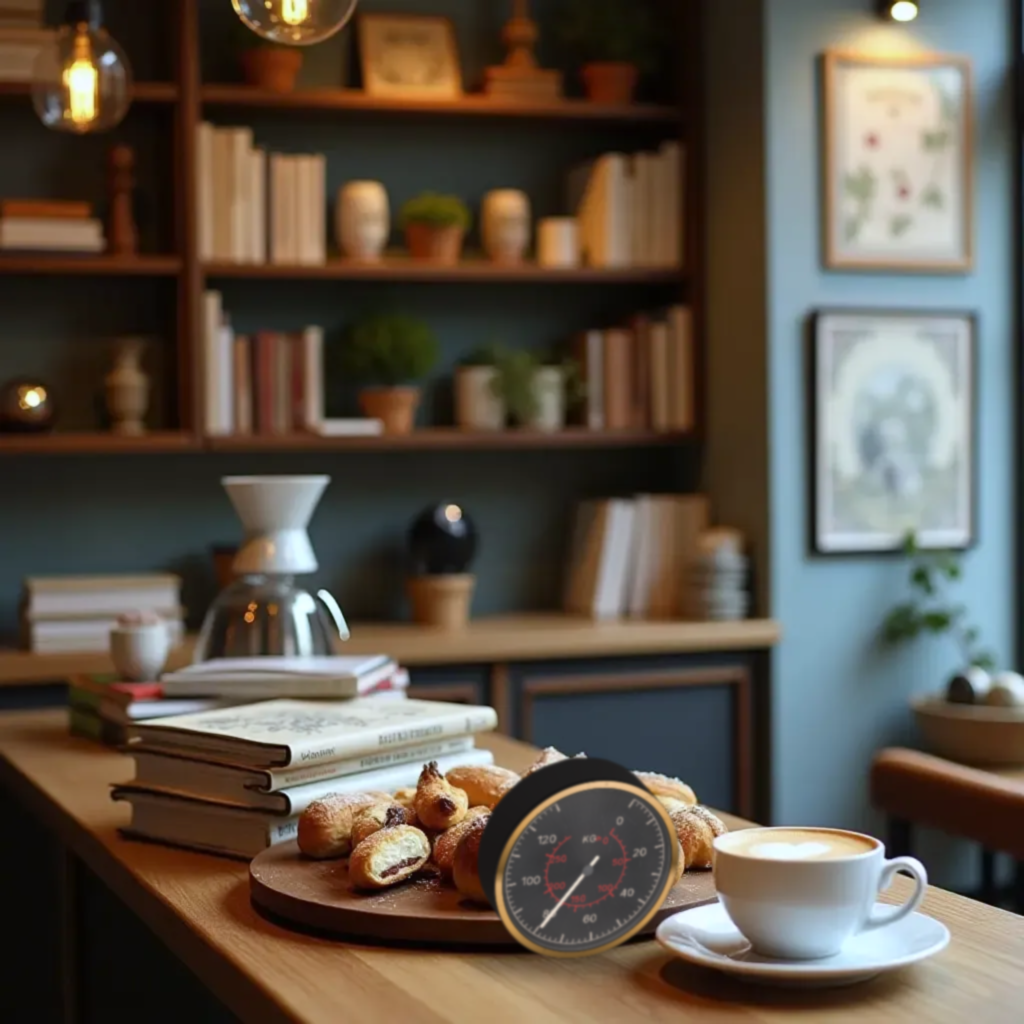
80 kg
